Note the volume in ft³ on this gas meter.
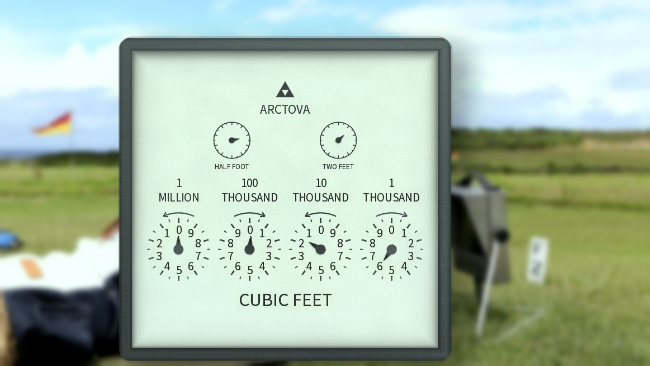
1600 ft³
